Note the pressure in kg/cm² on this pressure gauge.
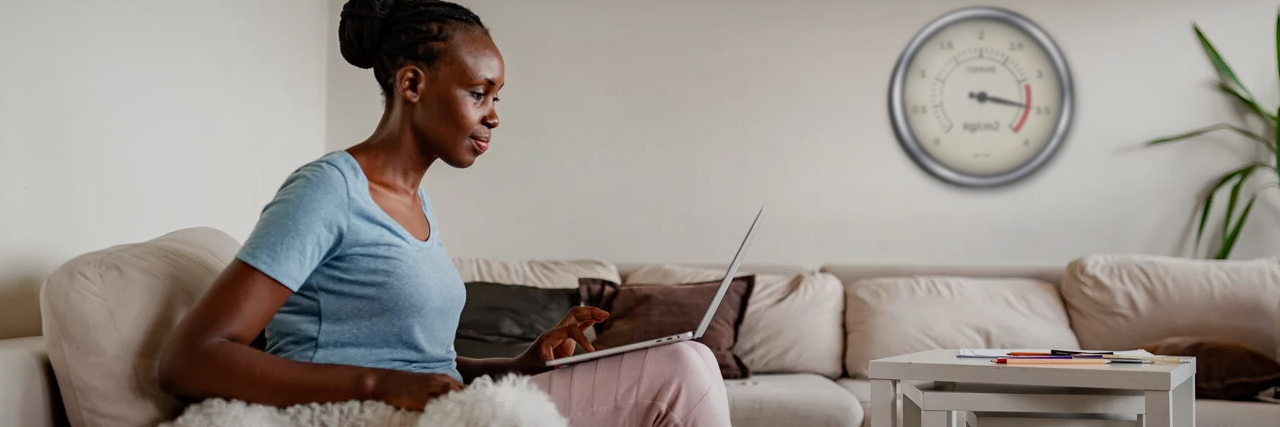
3.5 kg/cm²
